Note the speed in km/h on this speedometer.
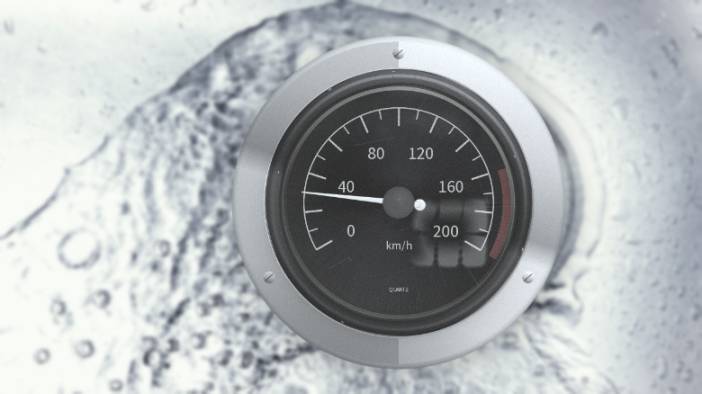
30 km/h
